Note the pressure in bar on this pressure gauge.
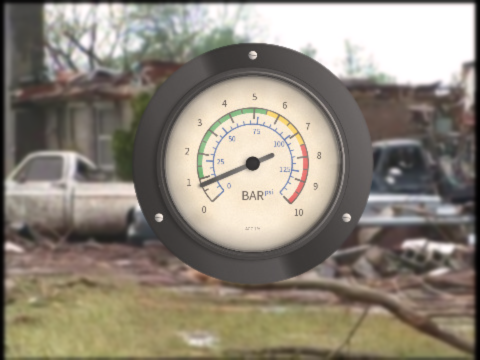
0.75 bar
